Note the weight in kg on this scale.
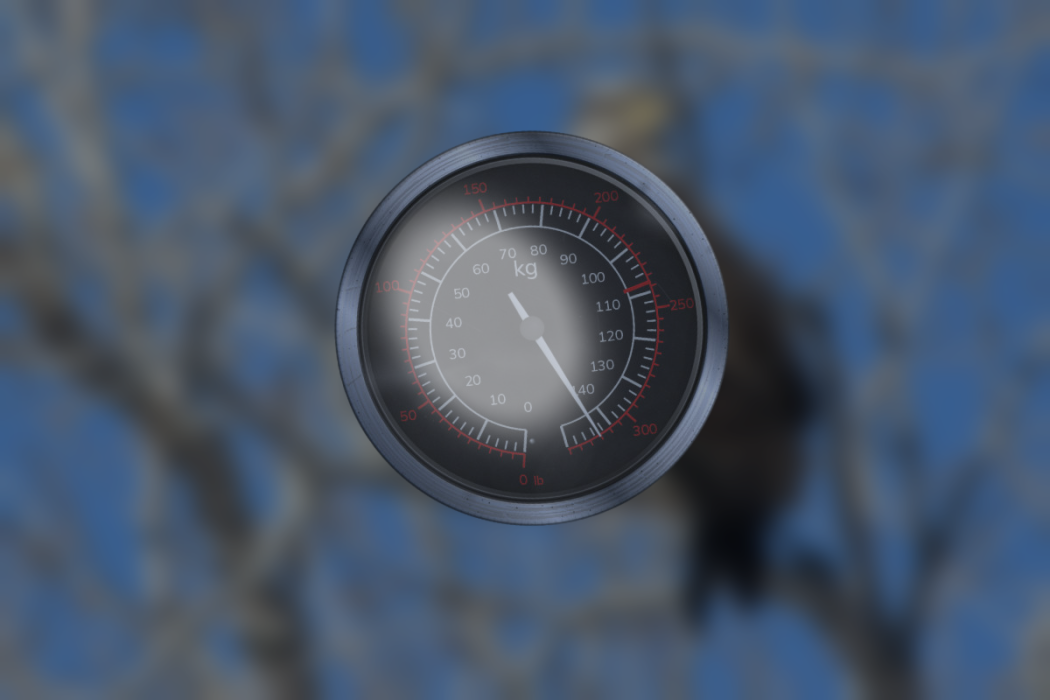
143 kg
